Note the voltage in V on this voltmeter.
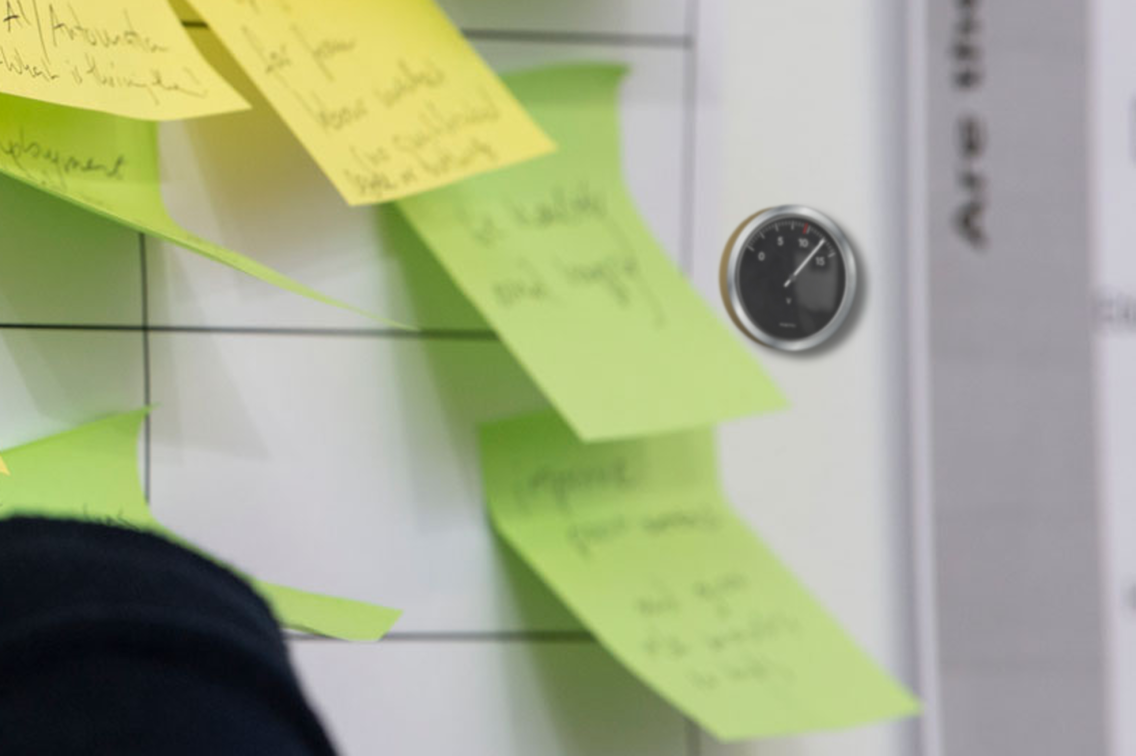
12.5 V
